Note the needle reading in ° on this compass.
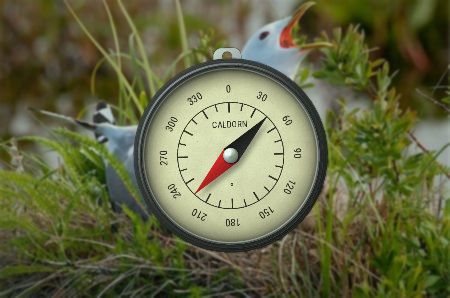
225 °
